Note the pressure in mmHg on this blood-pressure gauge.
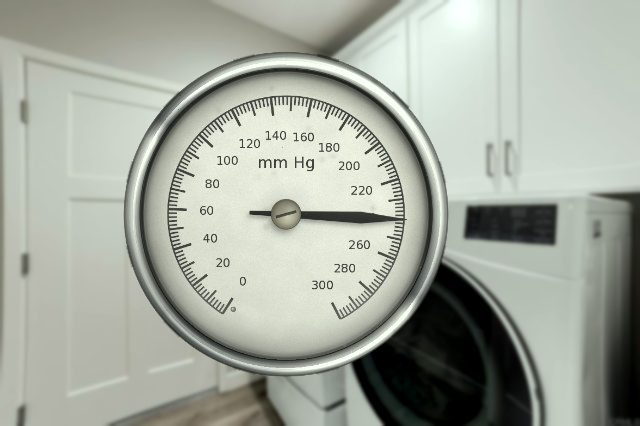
240 mmHg
